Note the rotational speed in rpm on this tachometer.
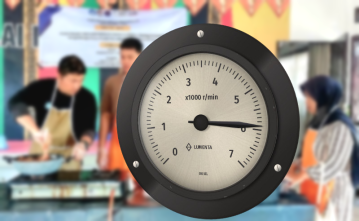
5900 rpm
